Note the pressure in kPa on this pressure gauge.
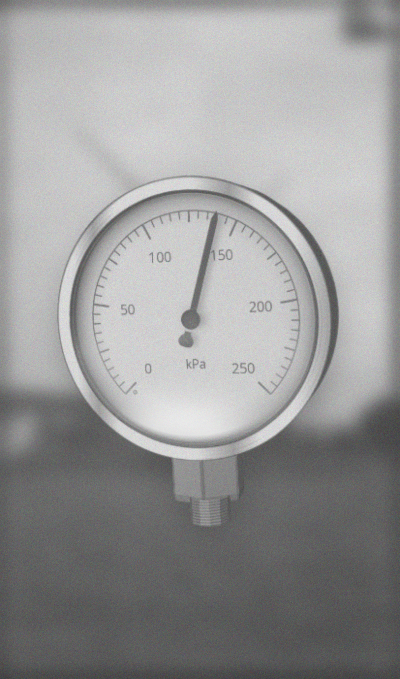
140 kPa
